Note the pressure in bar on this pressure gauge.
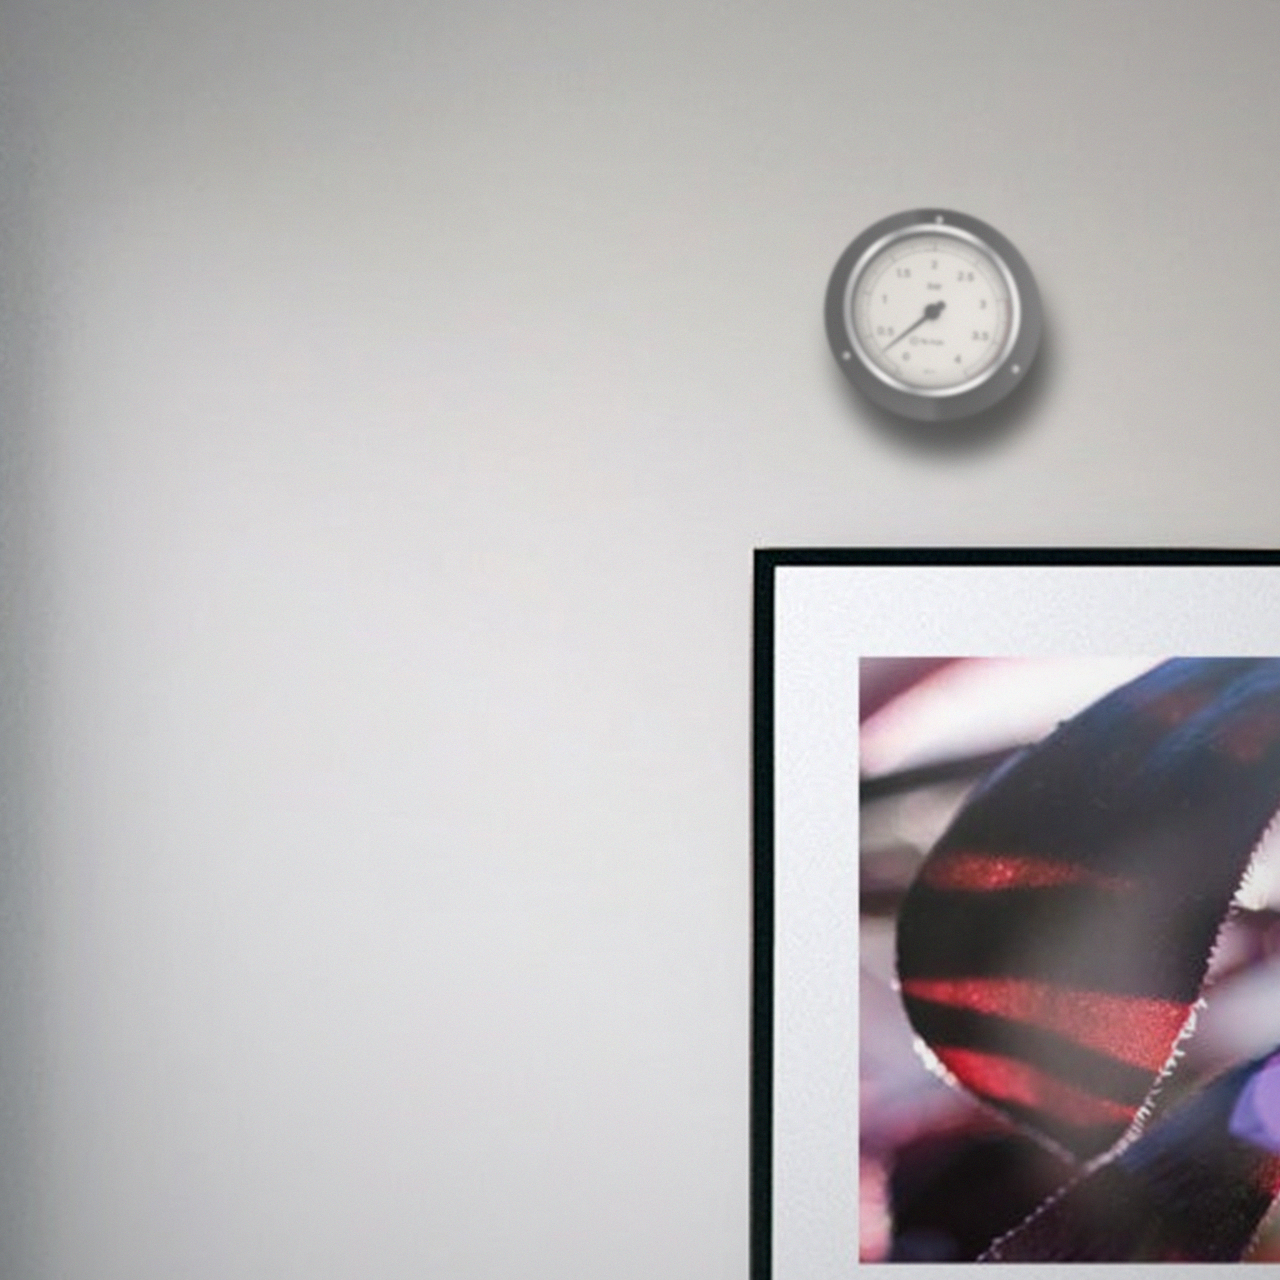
0.25 bar
